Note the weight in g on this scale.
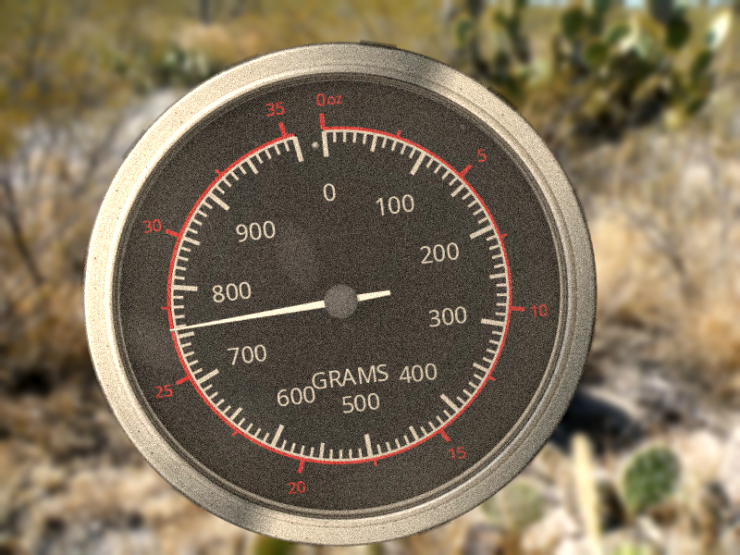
760 g
